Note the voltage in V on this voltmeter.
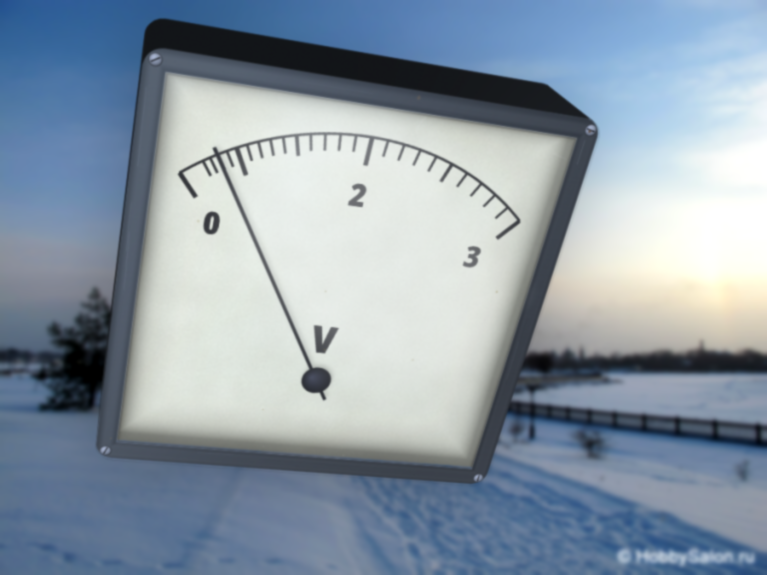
0.8 V
